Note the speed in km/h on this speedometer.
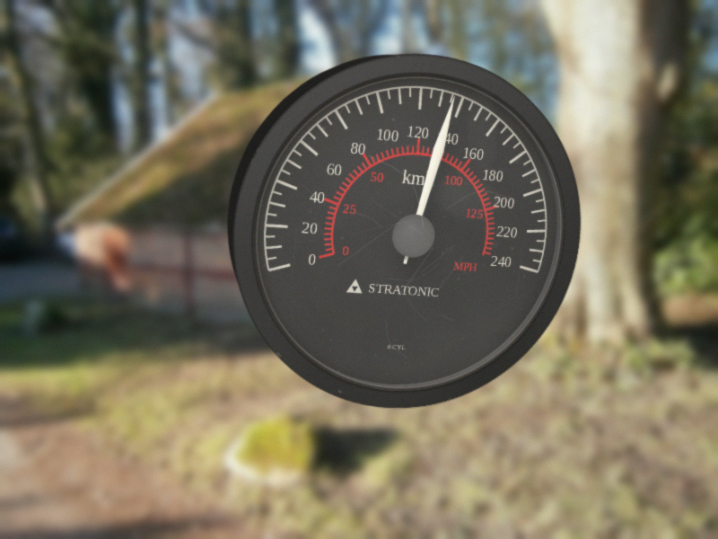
135 km/h
